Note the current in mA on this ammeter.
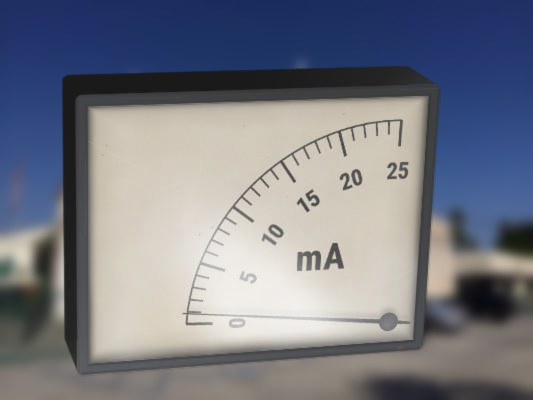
1 mA
